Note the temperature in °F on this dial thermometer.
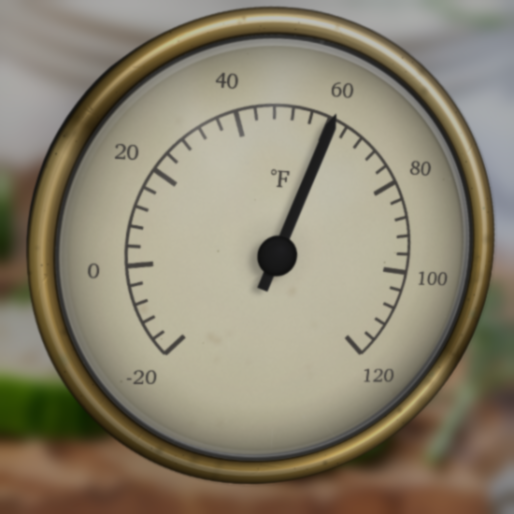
60 °F
